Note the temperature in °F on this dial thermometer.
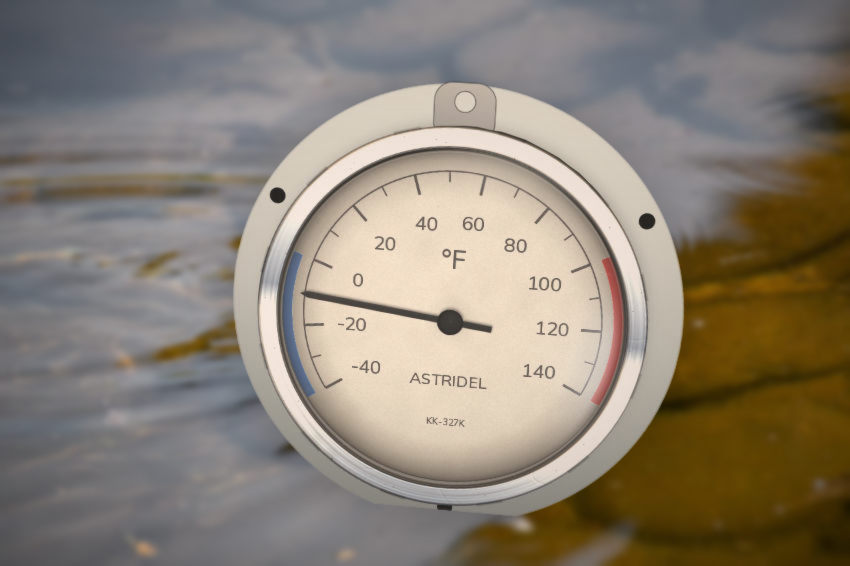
-10 °F
